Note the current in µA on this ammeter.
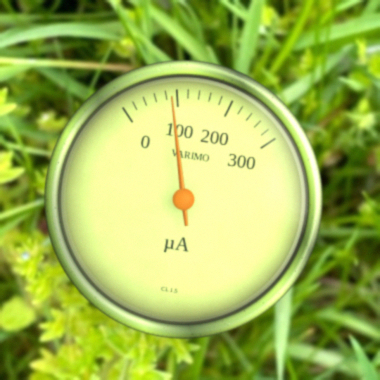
90 µA
